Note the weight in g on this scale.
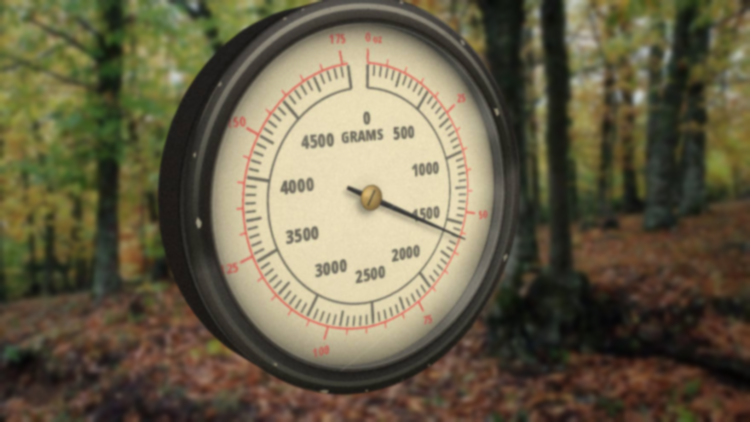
1600 g
